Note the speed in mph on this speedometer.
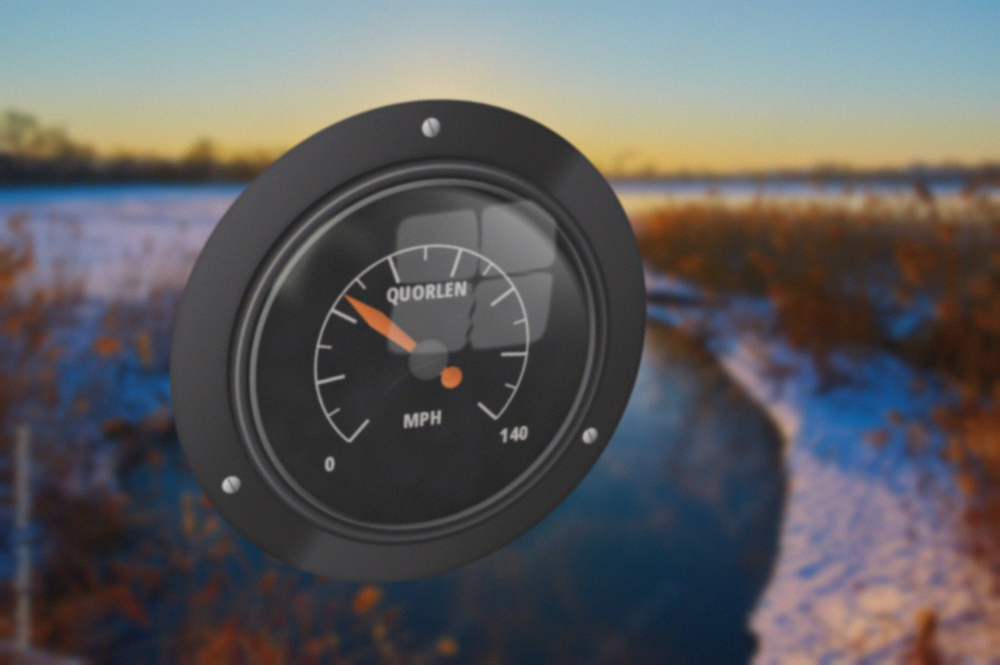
45 mph
